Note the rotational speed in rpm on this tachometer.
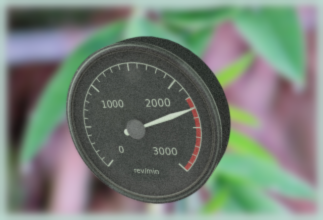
2300 rpm
